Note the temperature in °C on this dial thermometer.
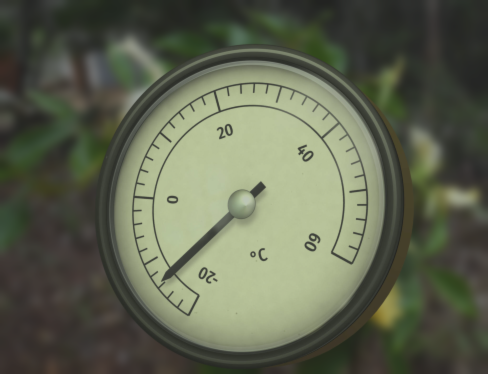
-14 °C
